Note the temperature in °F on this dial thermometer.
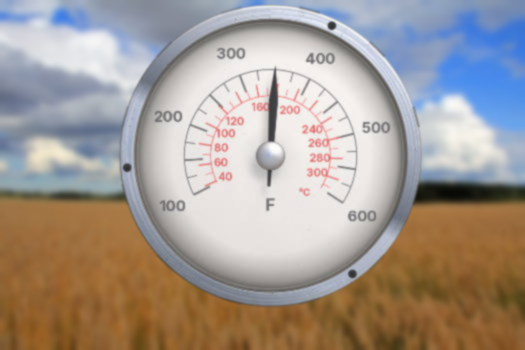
350 °F
